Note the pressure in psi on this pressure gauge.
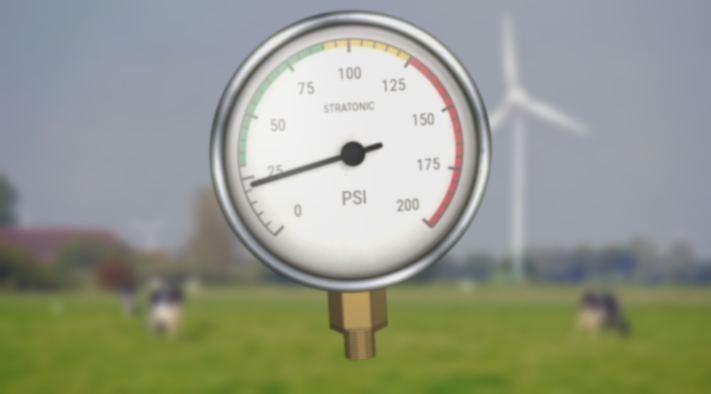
22.5 psi
